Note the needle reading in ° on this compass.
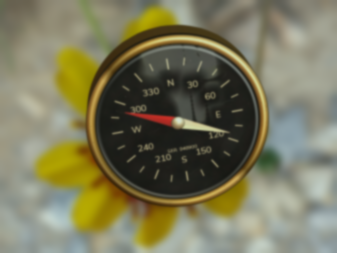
292.5 °
